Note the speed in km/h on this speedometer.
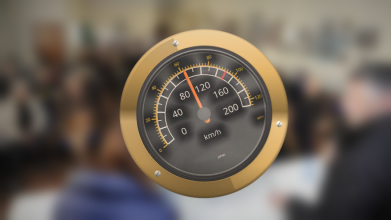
100 km/h
